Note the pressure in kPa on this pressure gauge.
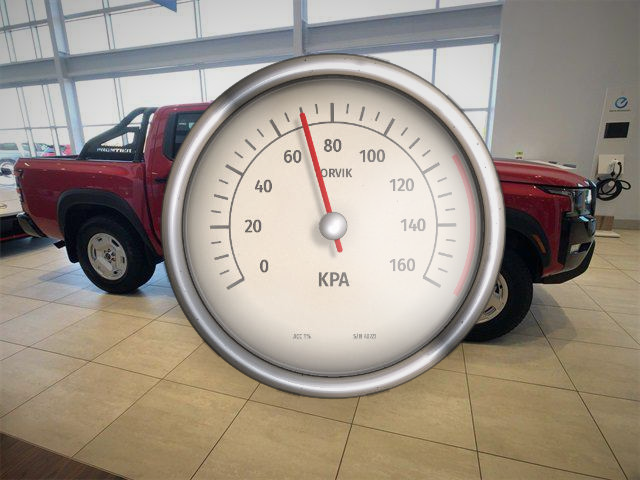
70 kPa
